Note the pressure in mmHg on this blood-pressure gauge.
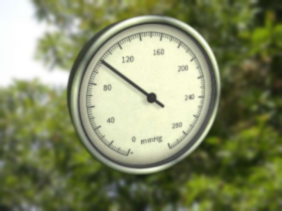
100 mmHg
